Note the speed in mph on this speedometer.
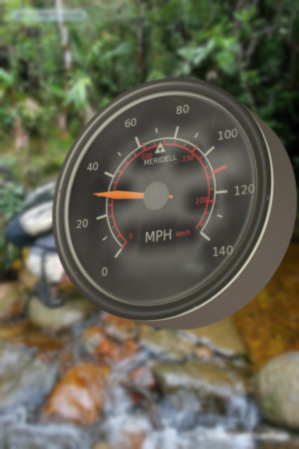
30 mph
